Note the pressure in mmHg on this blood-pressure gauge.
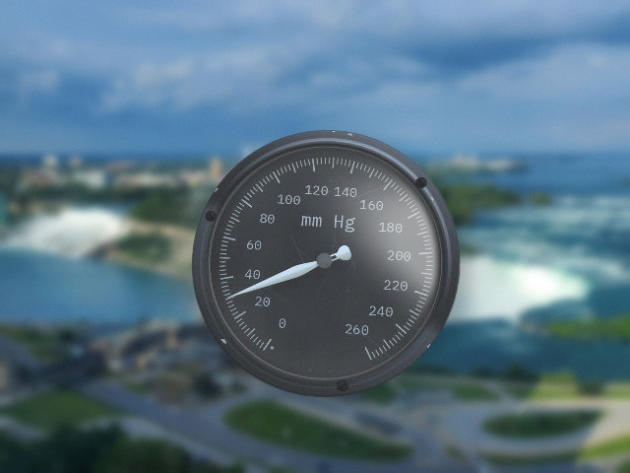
30 mmHg
